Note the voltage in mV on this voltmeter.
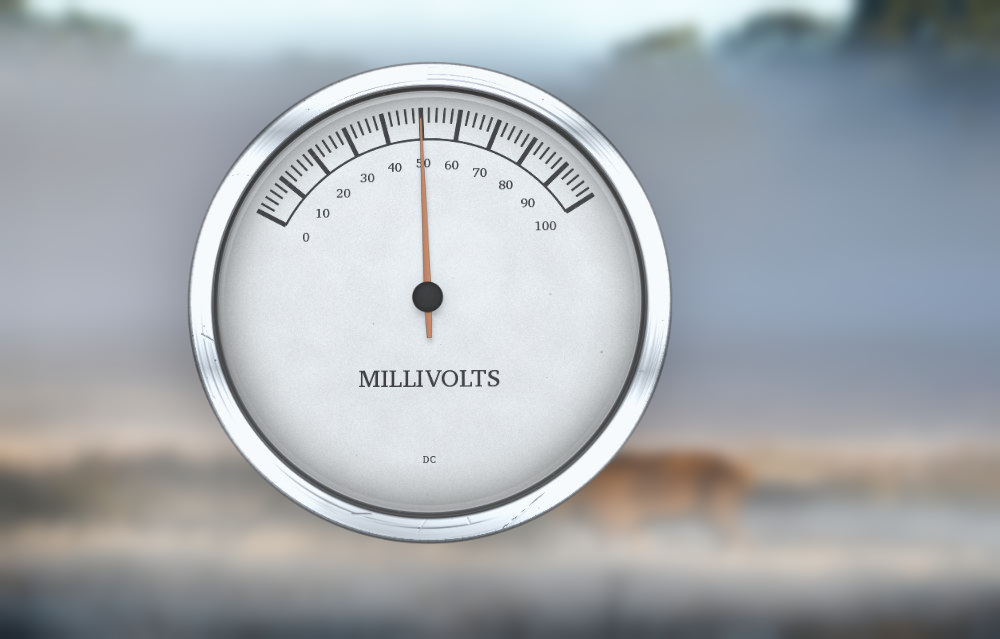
50 mV
